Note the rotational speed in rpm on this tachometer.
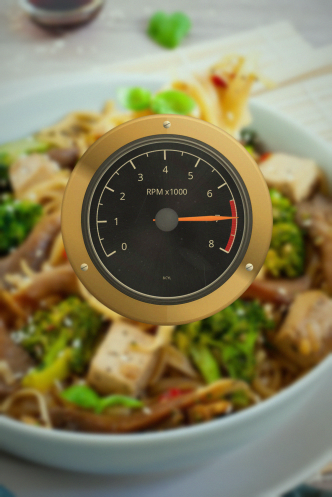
7000 rpm
